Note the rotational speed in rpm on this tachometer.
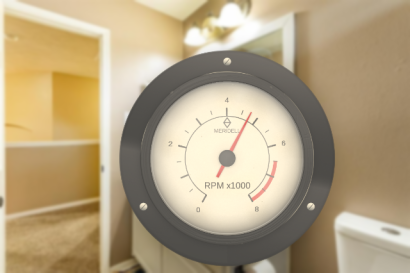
4750 rpm
